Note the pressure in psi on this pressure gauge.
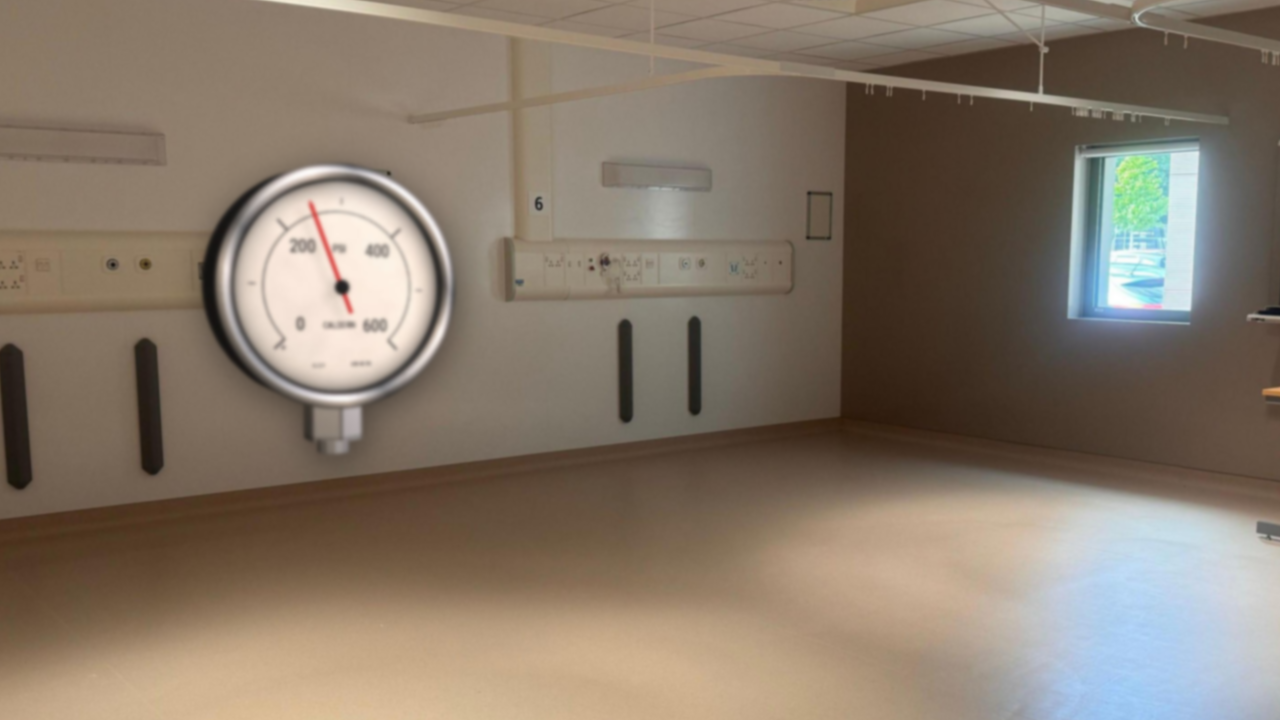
250 psi
